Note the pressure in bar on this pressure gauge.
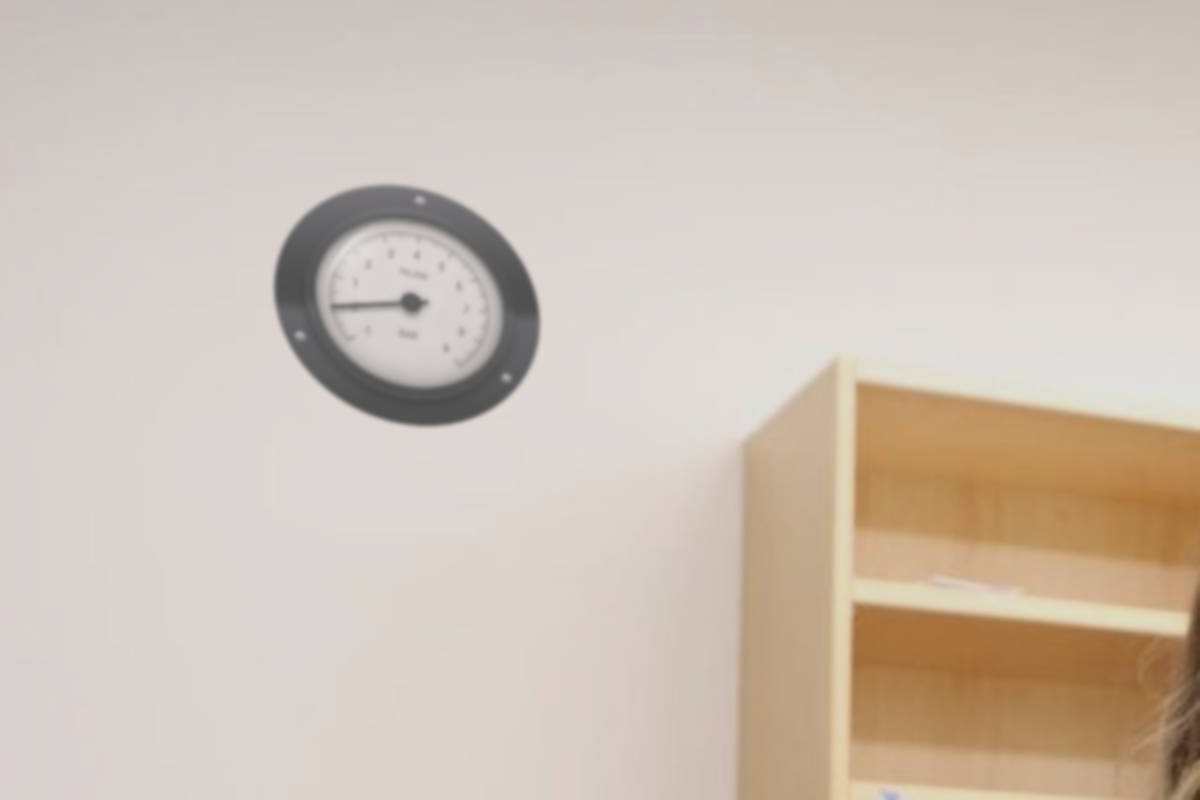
0 bar
